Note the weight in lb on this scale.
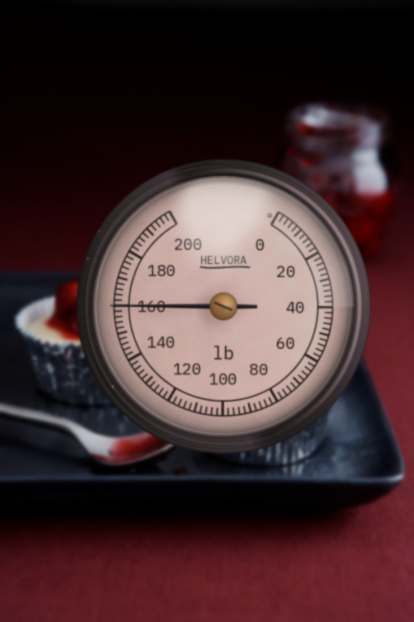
160 lb
